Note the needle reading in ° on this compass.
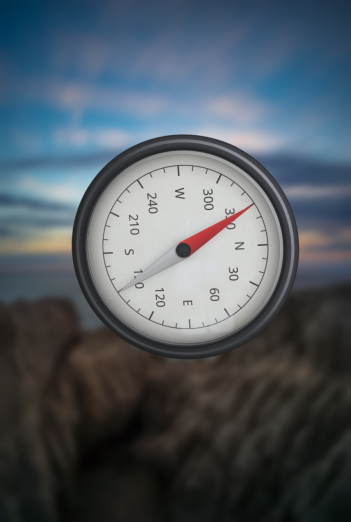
330 °
